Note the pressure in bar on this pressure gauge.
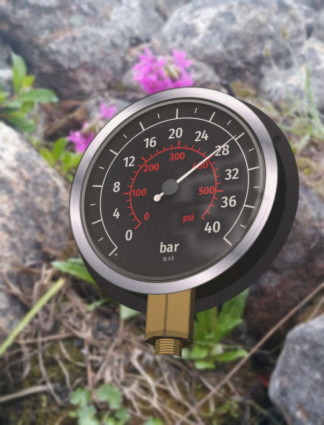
28 bar
